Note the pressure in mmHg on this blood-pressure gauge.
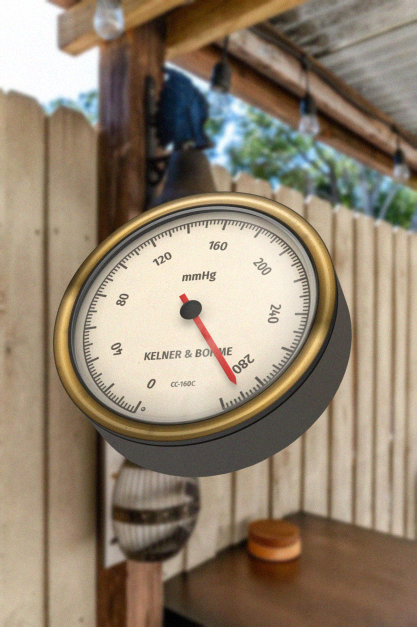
290 mmHg
